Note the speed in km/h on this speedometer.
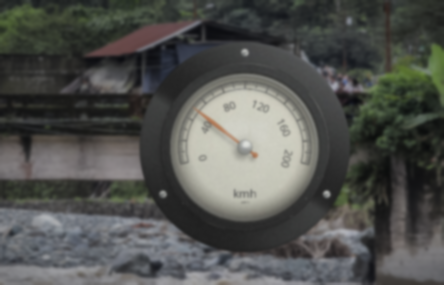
50 km/h
